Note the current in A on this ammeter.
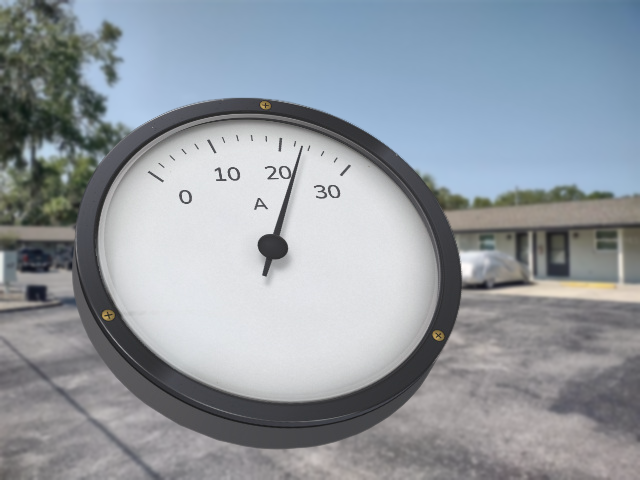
23 A
